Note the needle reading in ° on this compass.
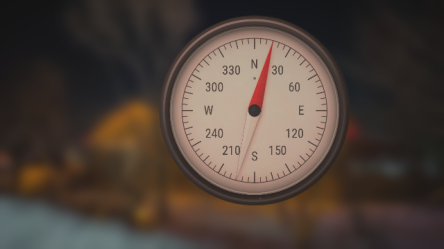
15 °
